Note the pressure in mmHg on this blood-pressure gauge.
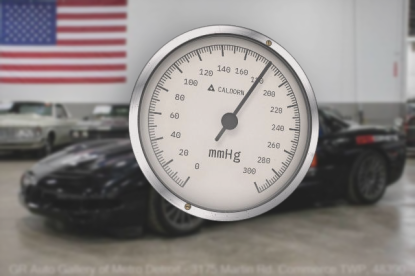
180 mmHg
